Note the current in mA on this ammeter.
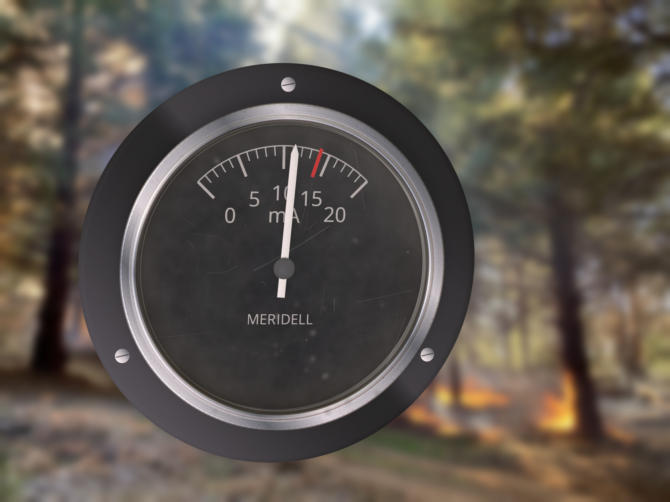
11 mA
